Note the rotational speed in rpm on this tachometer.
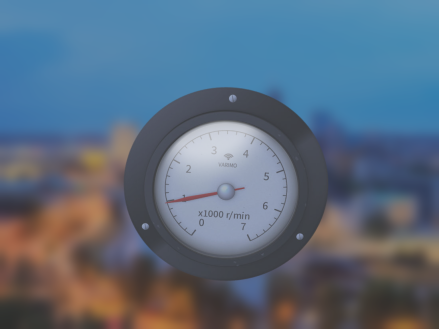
1000 rpm
